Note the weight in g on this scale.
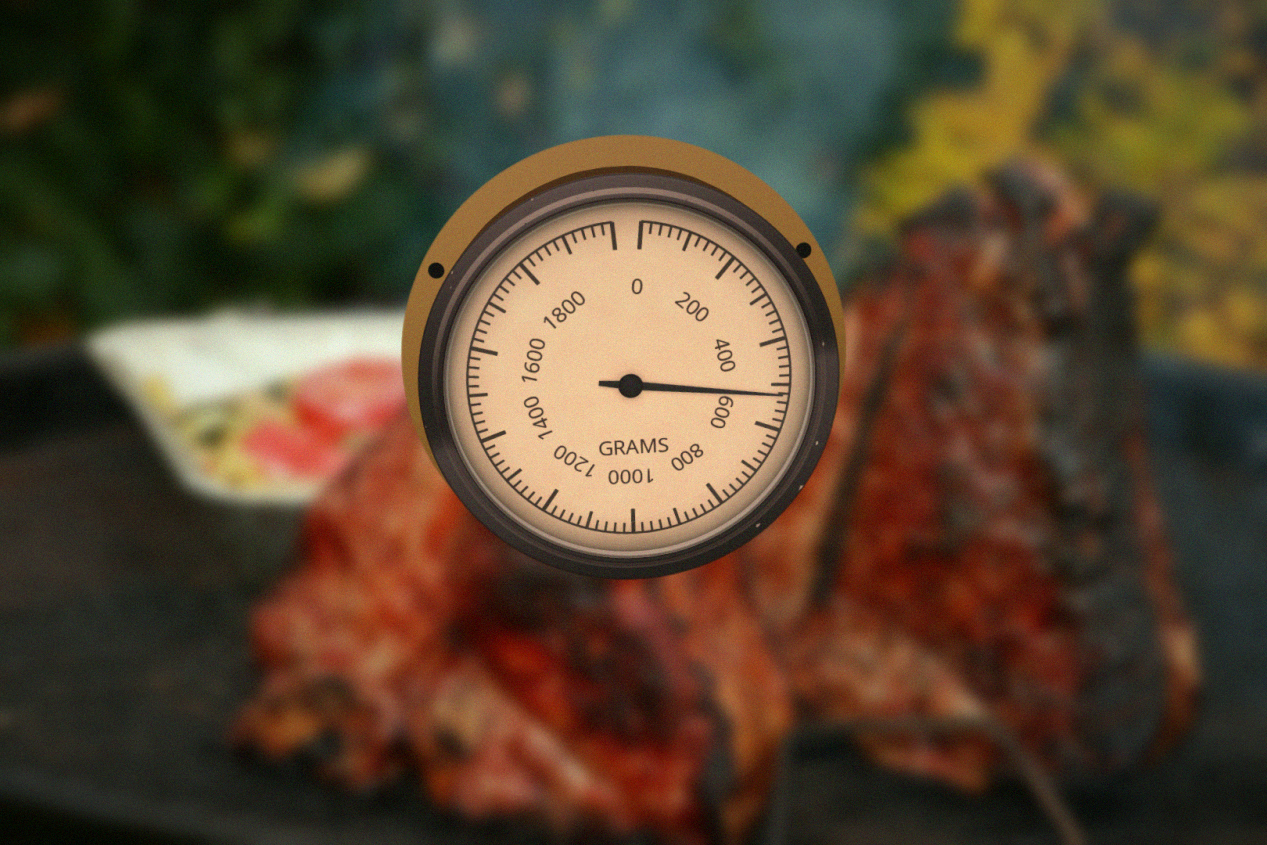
520 g
